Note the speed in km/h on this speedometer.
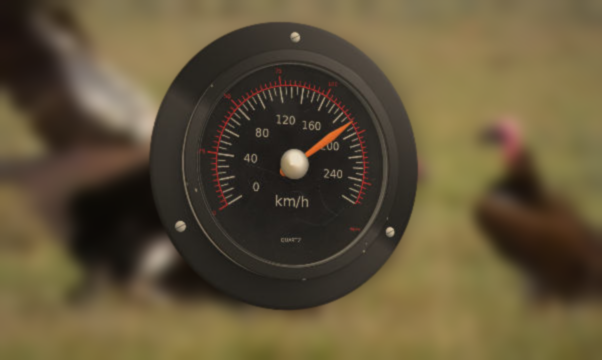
190 km/h
